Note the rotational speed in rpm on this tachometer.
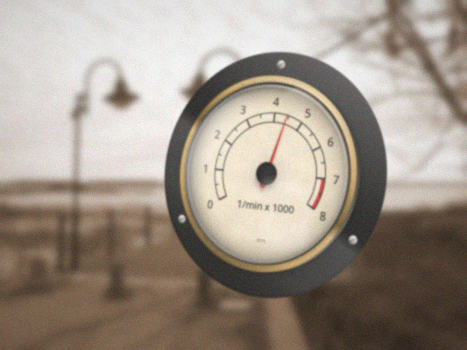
4500 rpm
